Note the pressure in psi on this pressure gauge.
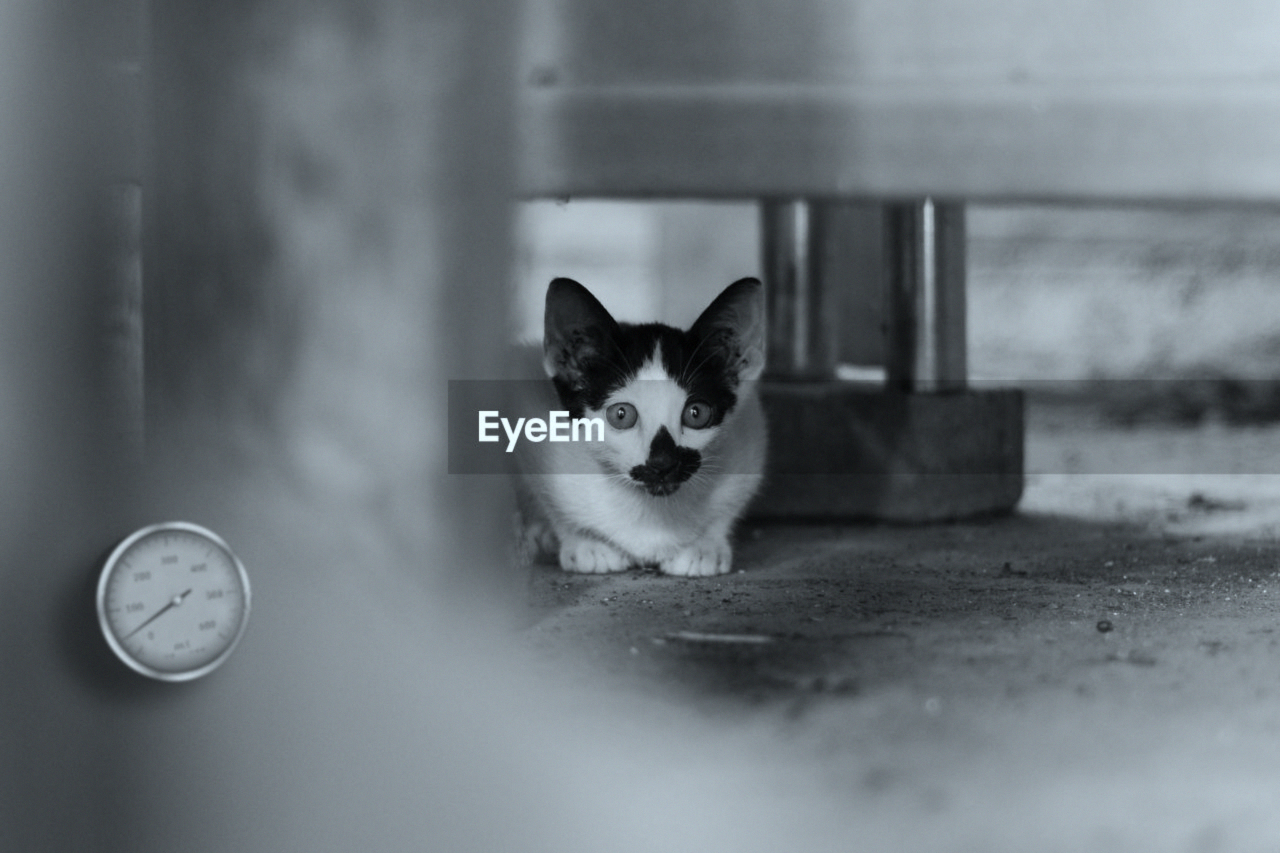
40 psi
